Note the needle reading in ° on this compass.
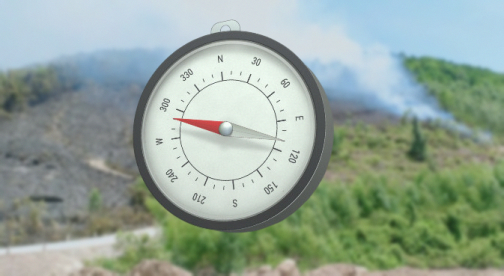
290 °
